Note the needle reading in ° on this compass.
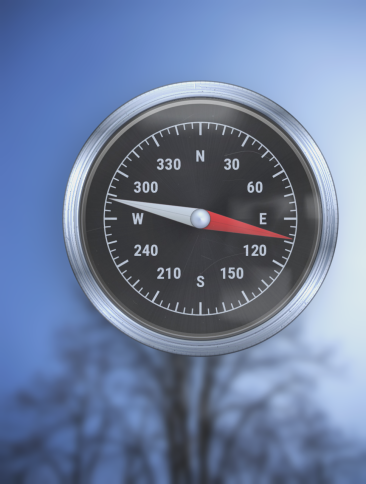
102.5 °
